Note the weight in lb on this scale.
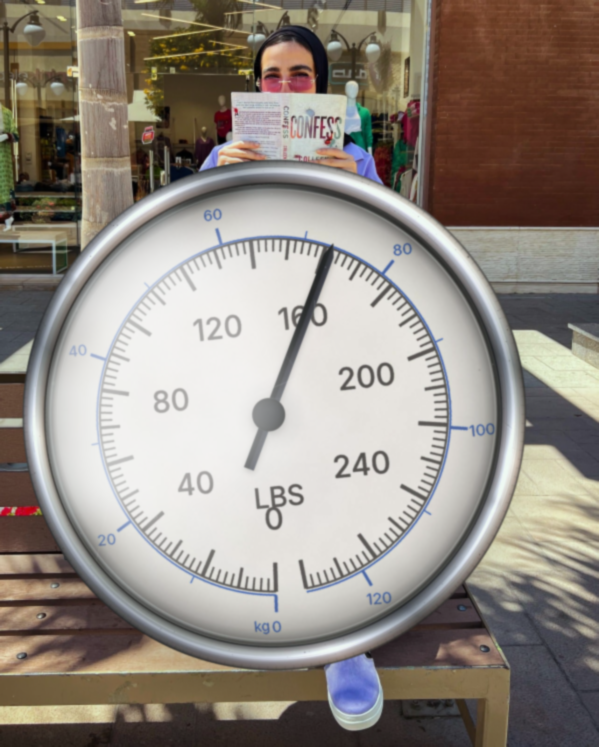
162 lb
